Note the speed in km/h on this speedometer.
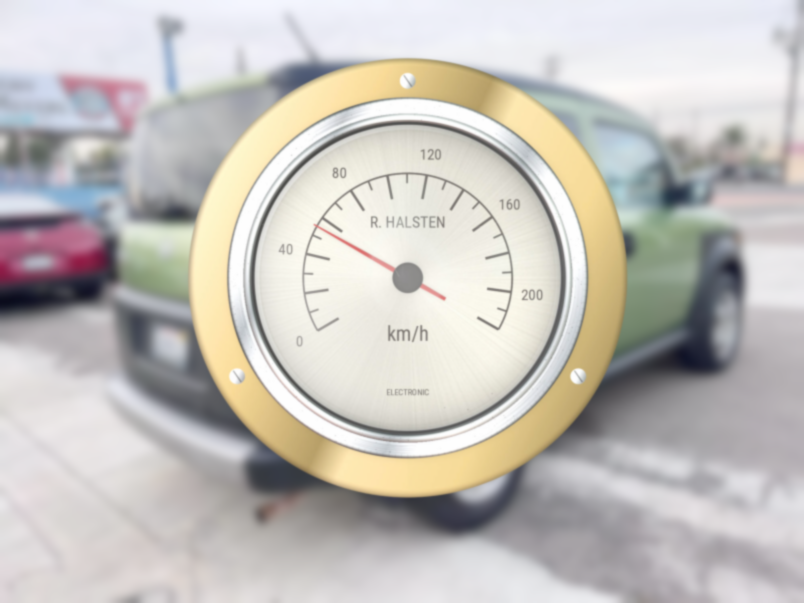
55 km/h
